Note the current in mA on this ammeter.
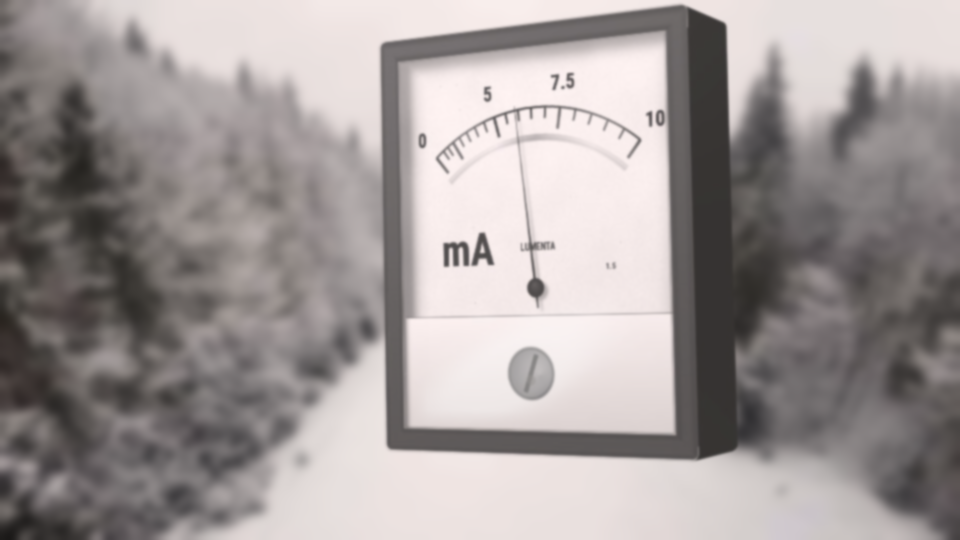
6 mA
